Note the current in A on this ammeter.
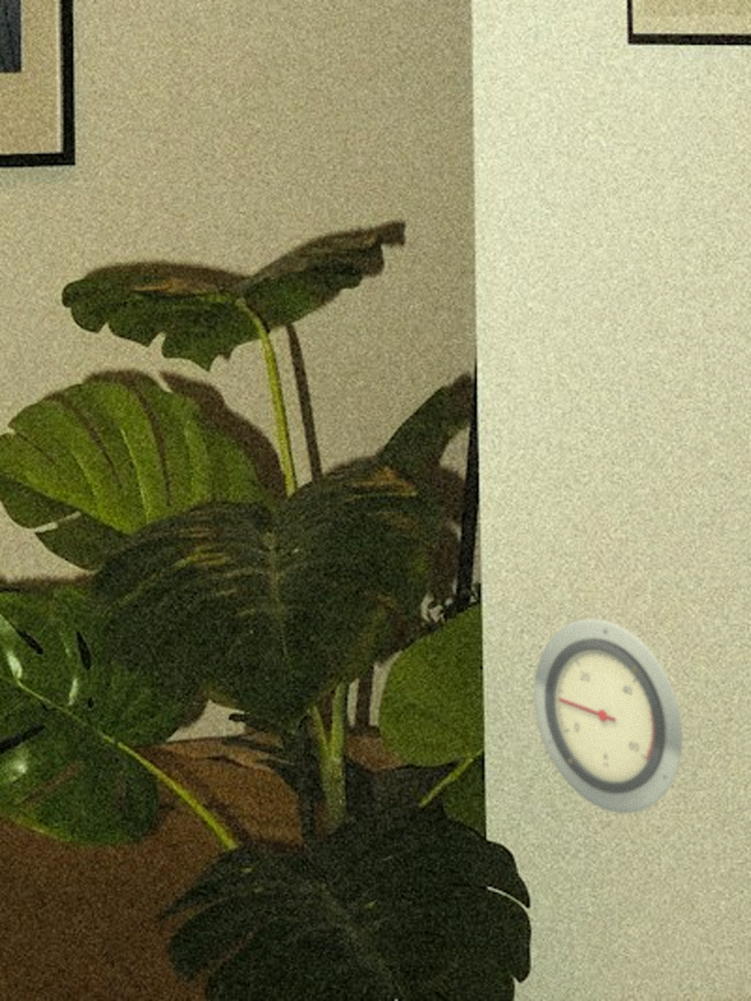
8 A
